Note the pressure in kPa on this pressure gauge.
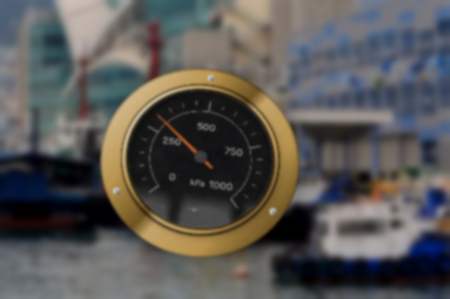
300 kPa
